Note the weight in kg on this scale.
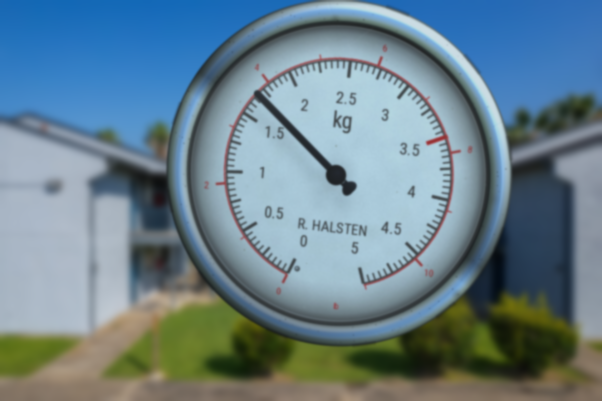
1.7 kg
